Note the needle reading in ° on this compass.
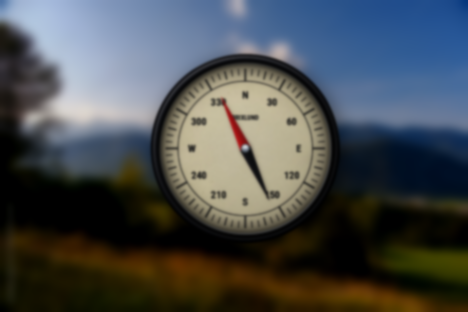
335 °
